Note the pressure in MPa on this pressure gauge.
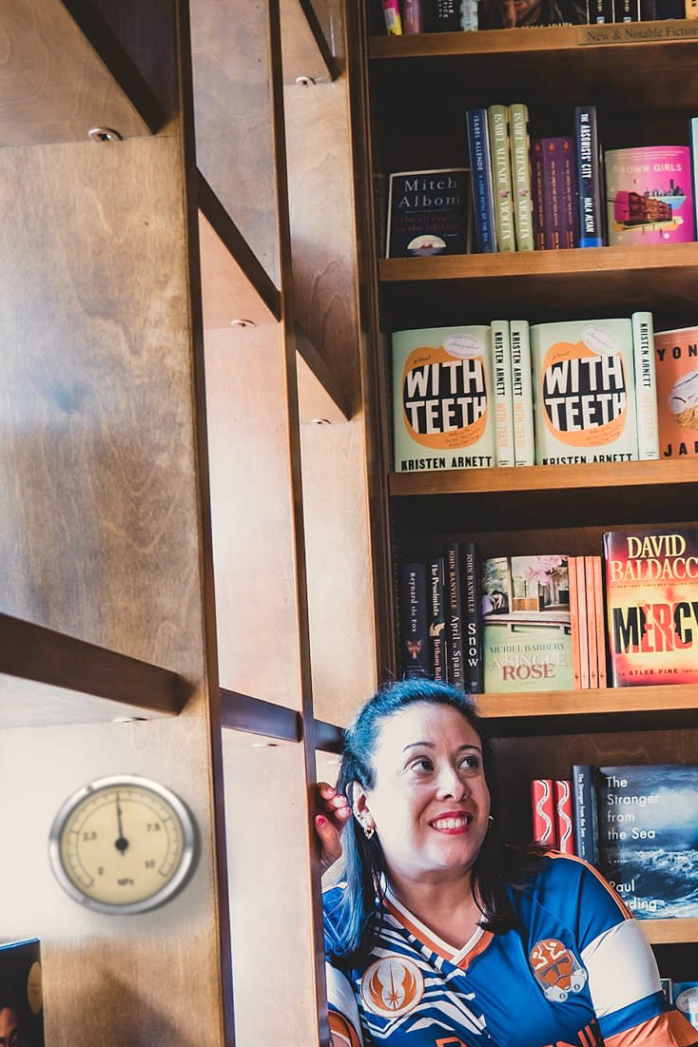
5 MPa
